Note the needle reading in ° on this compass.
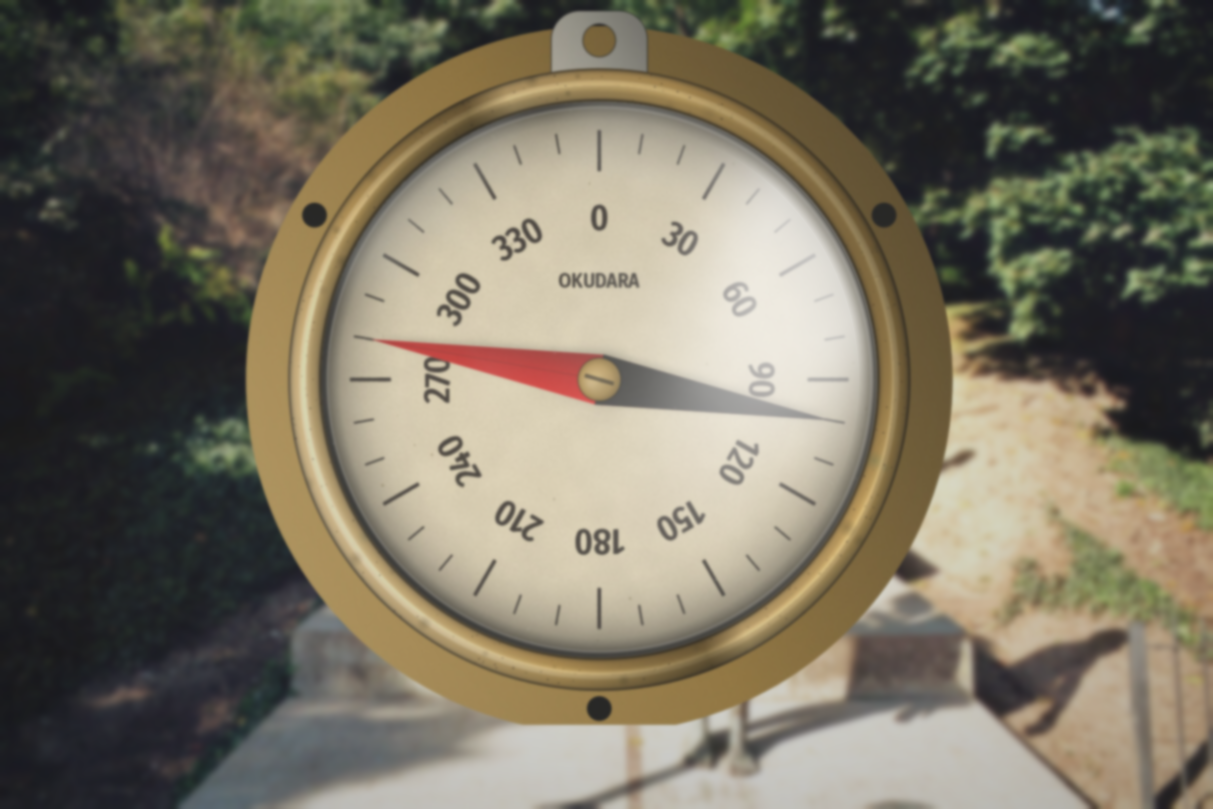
280 °
